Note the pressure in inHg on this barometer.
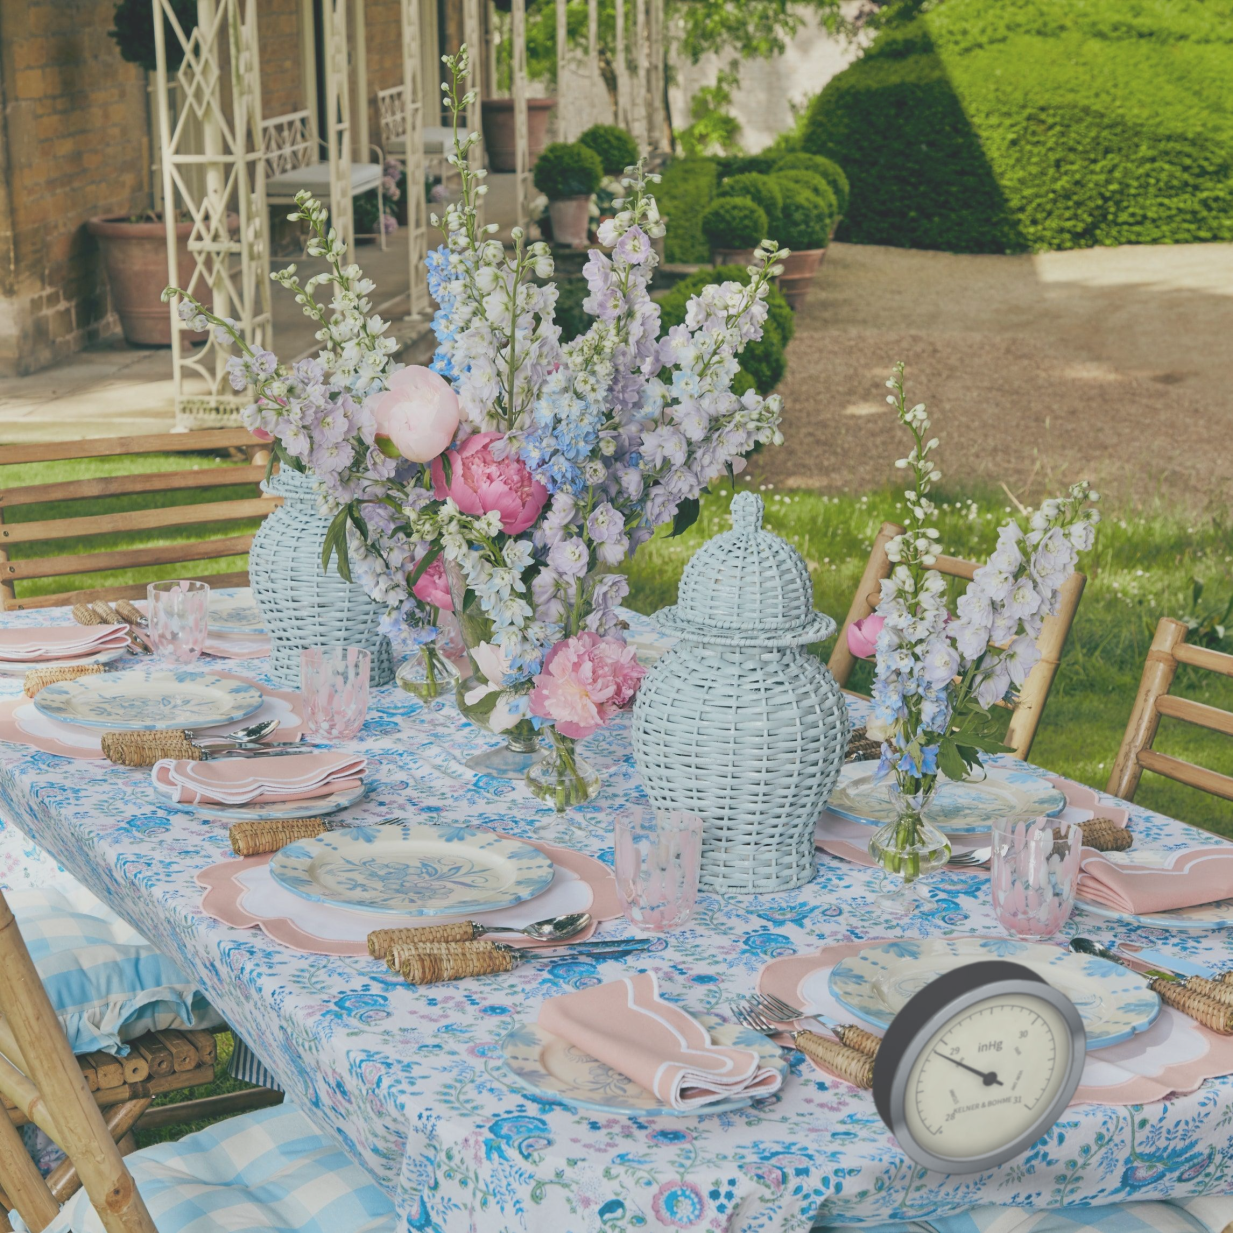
28.9 inHg
